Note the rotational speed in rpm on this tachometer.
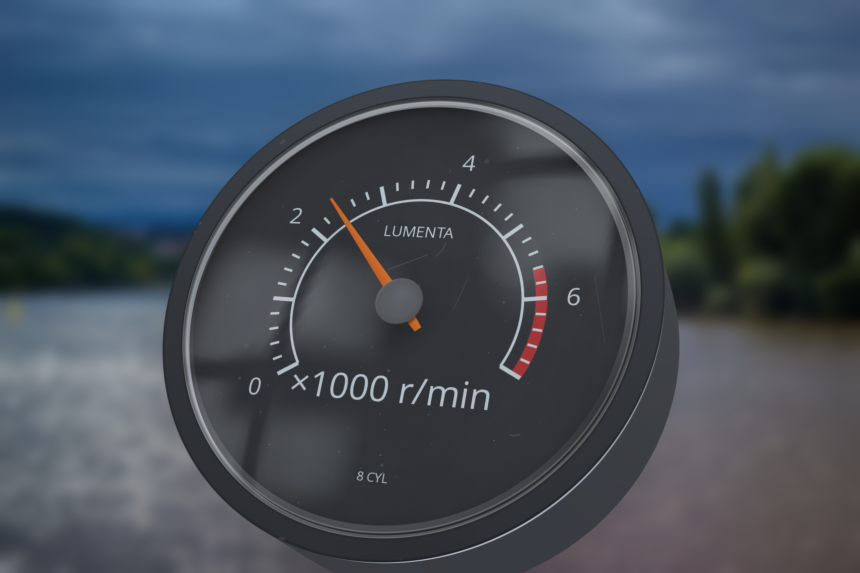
2400 rpm
